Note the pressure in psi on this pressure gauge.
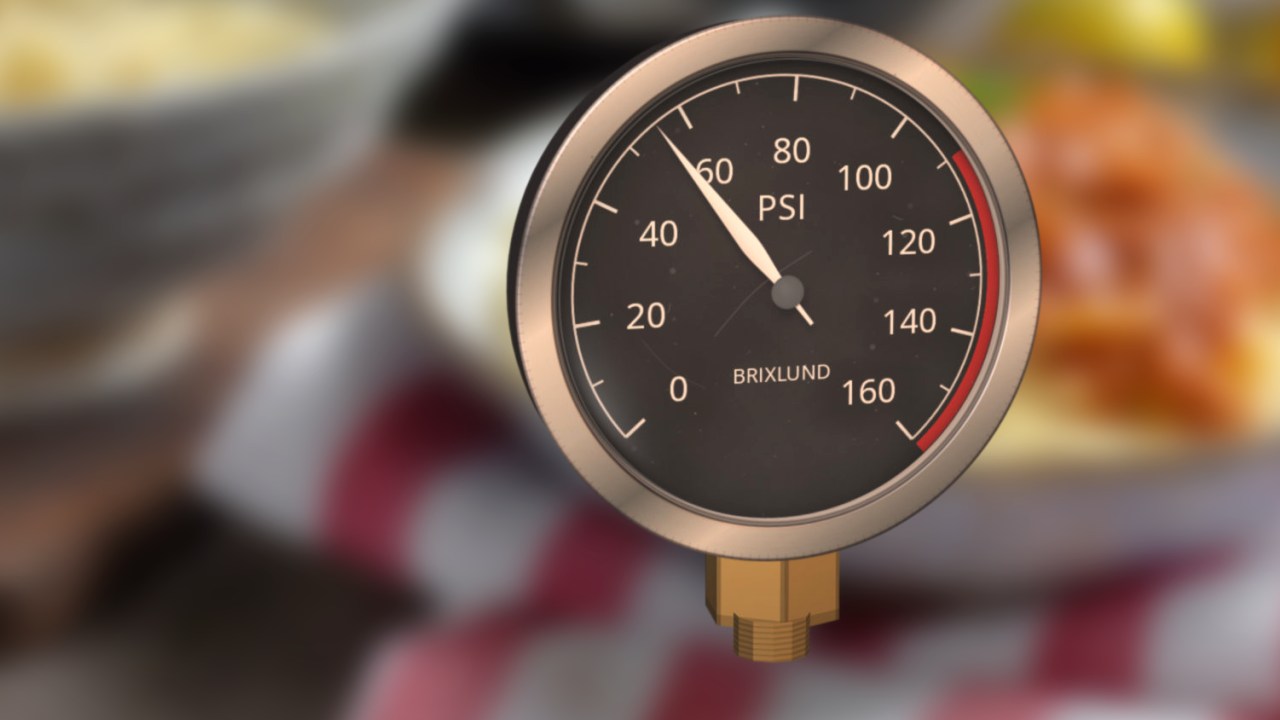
55 psi
